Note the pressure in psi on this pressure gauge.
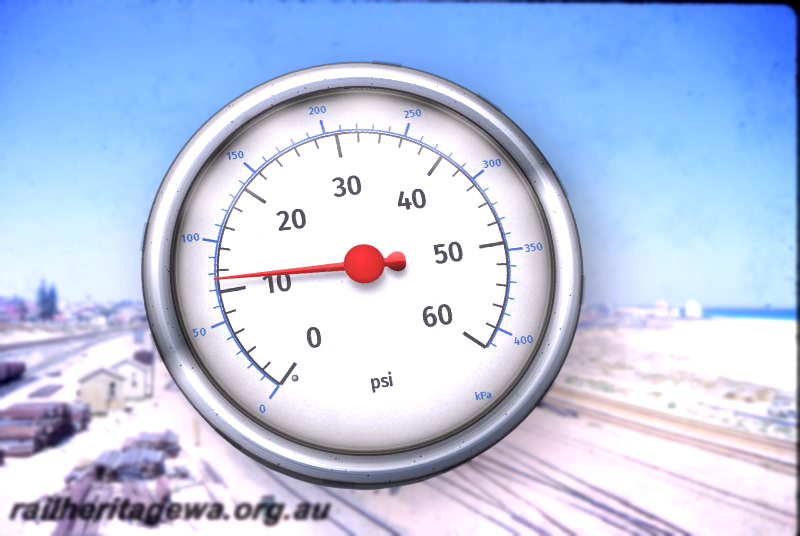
11 psi
